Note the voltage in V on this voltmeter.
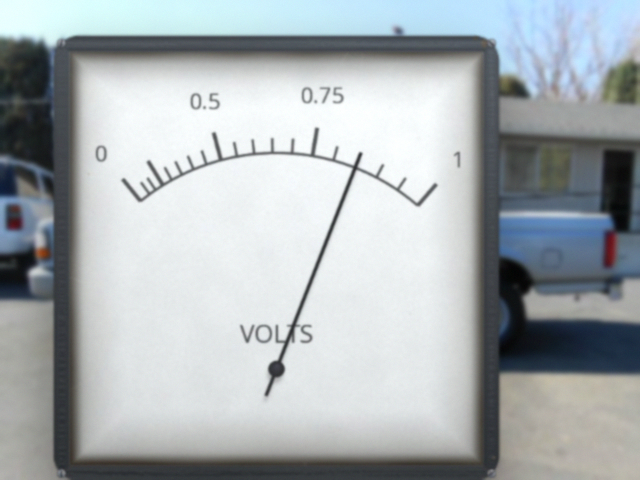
0.85 V
